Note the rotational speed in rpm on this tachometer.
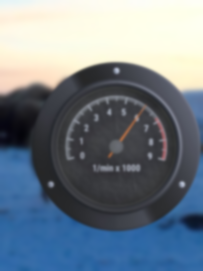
6000 rpm
